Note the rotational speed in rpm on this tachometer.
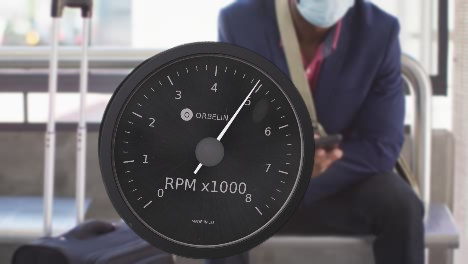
4900 rpm
